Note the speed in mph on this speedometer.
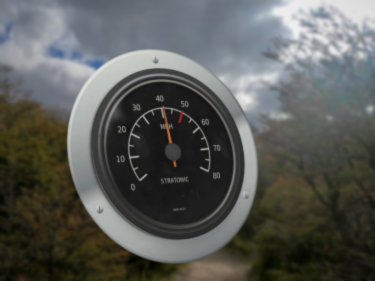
40 mph
